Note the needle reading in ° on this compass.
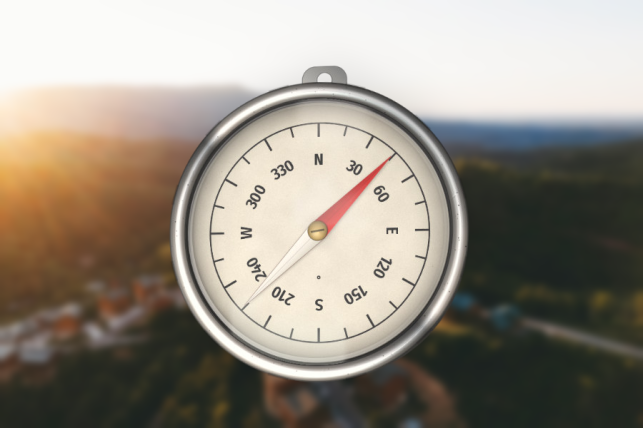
45 °
